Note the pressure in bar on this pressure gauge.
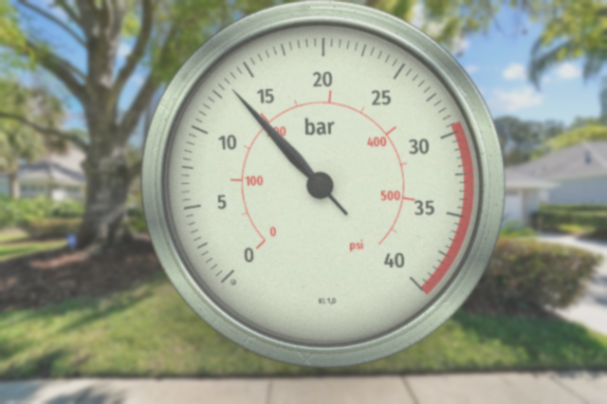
13.5 bar
